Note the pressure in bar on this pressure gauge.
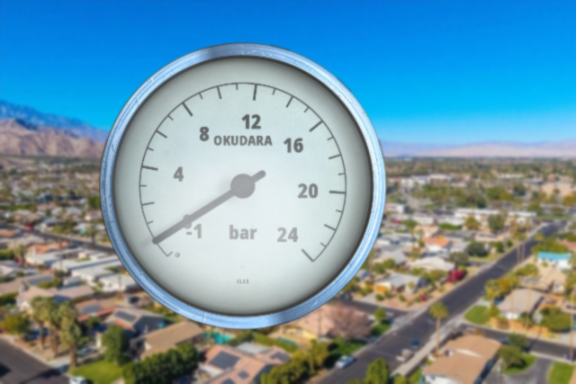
0 bar
